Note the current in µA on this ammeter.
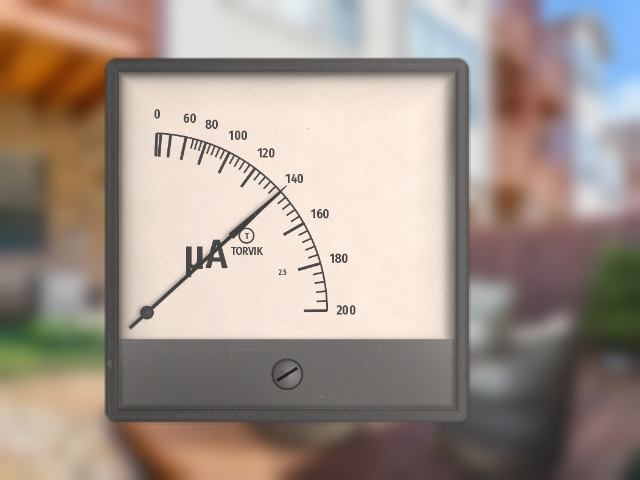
140 µA
